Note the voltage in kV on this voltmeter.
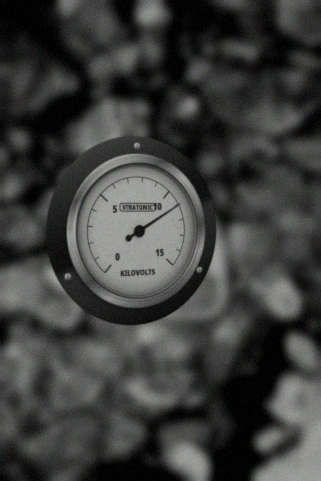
11 kV
